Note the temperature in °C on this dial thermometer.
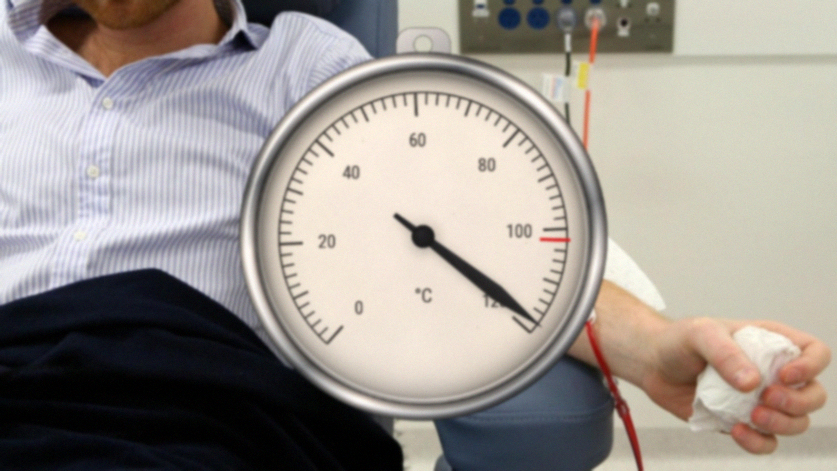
118 °C
